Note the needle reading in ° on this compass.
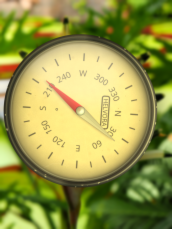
217.5 °
